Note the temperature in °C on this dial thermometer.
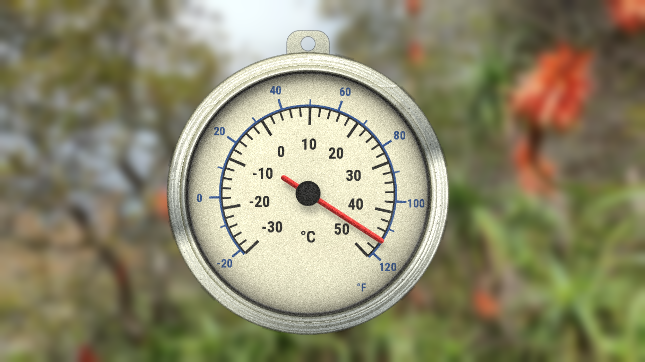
46 °C
